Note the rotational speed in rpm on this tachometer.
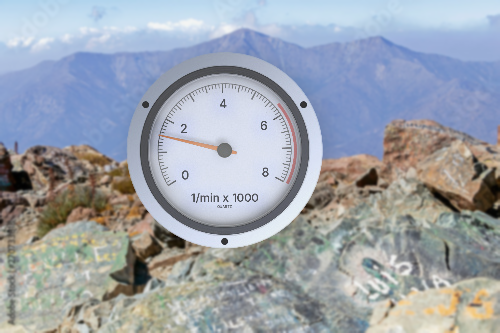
1500 rpm
